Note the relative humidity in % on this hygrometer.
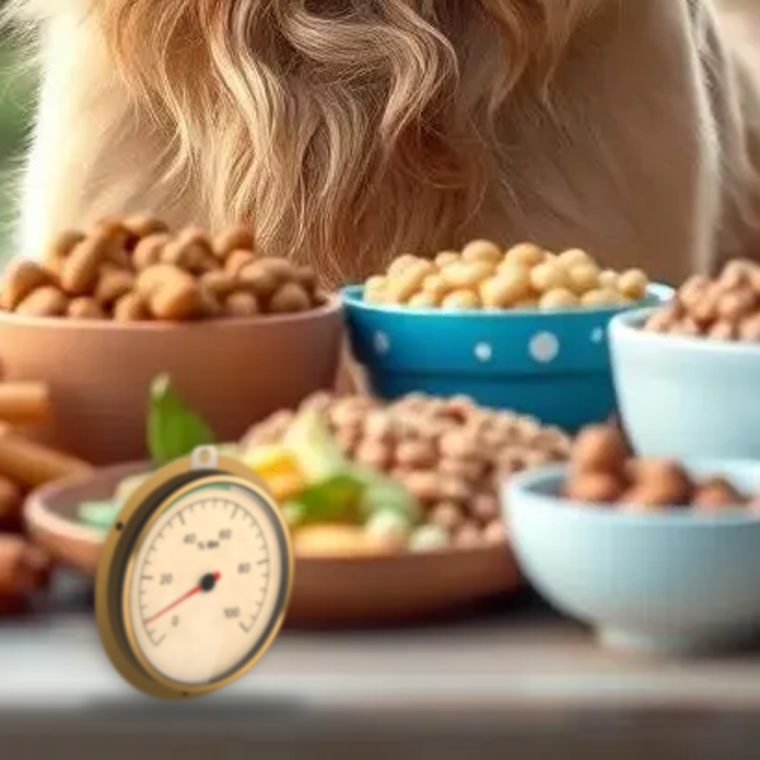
8 %
